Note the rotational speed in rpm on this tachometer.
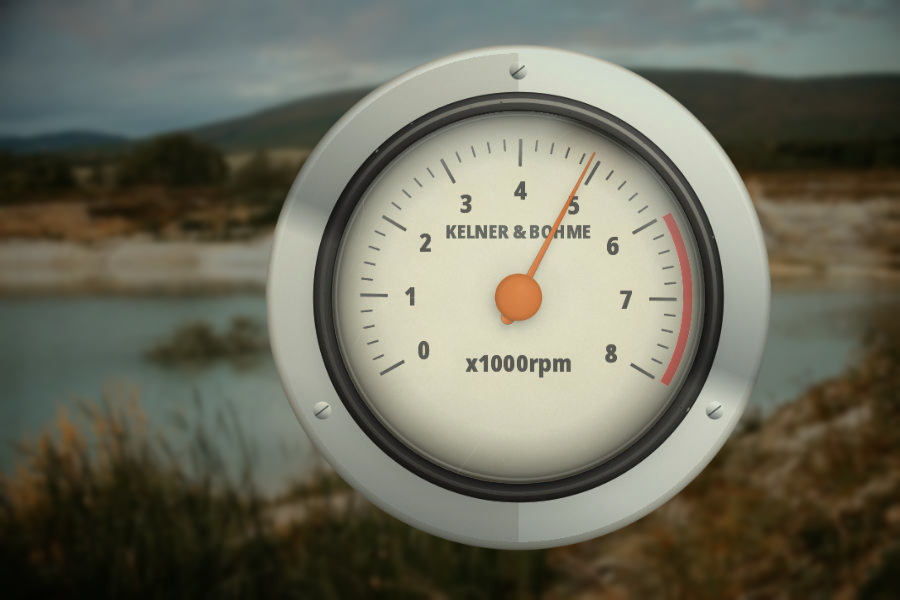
4900 rpm
